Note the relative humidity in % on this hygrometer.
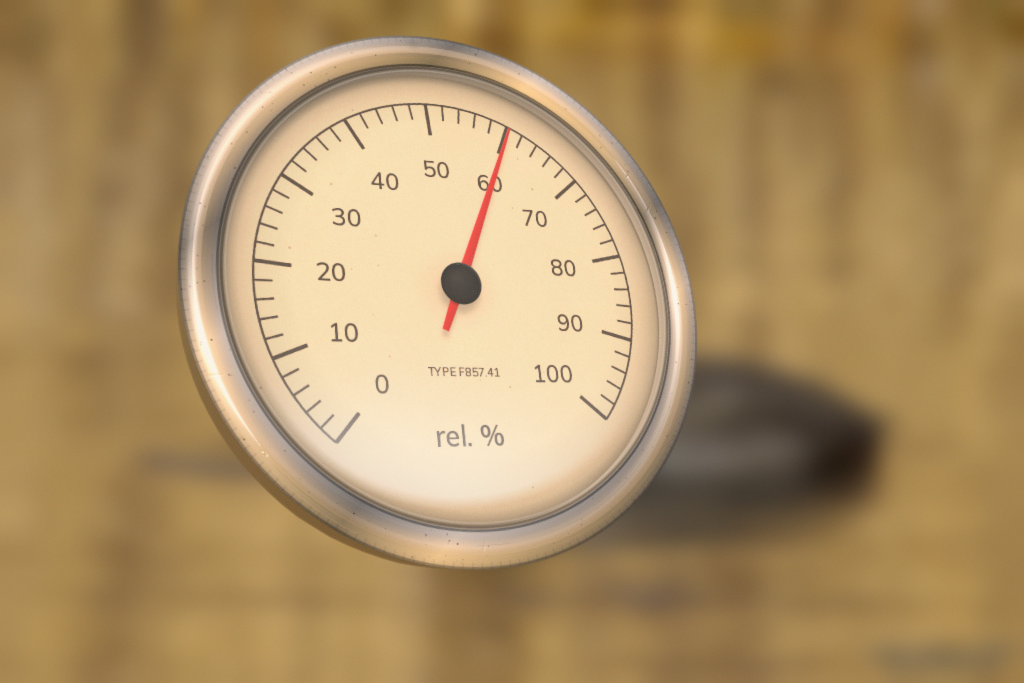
60 %
